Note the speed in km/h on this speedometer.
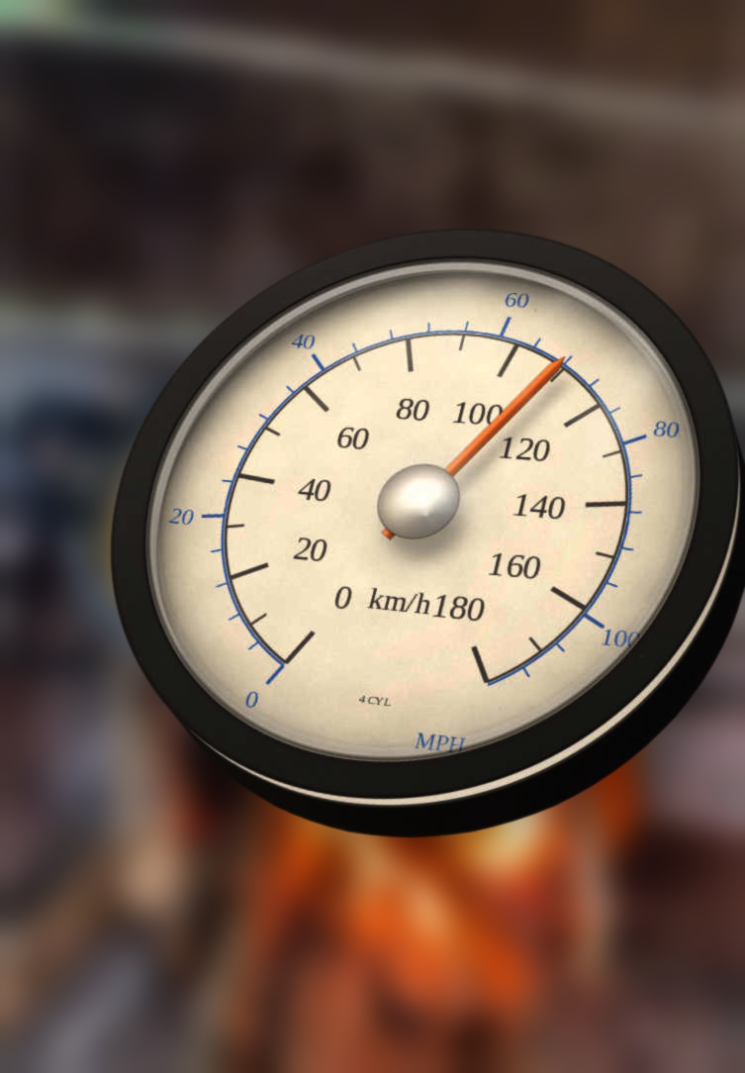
110 km/h
